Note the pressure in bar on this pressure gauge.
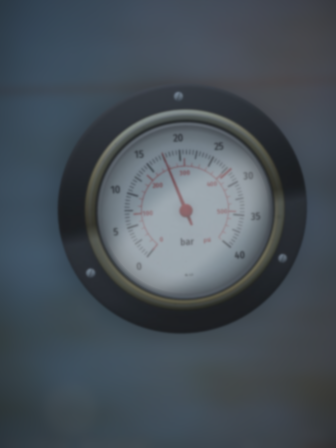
17.5 bar
